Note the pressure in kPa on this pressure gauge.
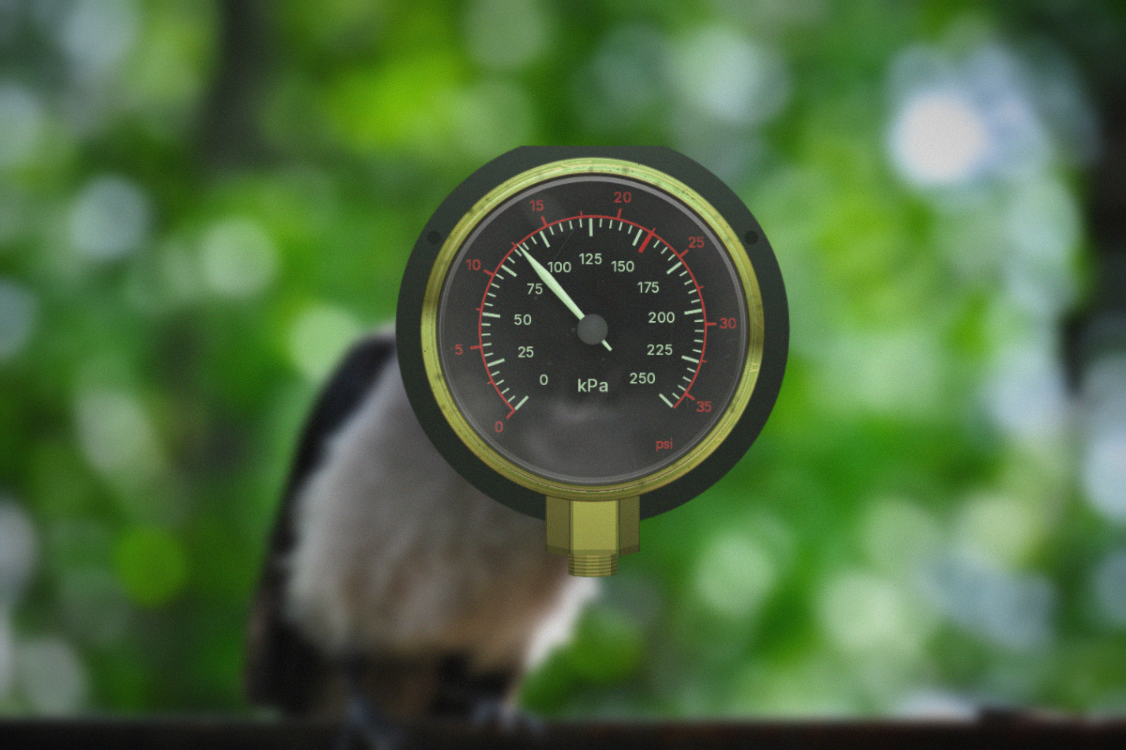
87.5 kPa
